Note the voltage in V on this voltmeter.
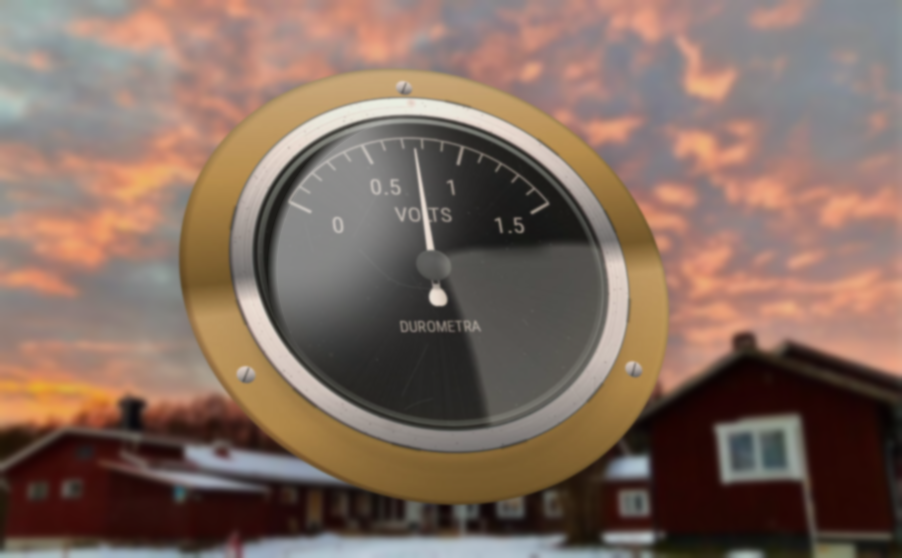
0.75 V
